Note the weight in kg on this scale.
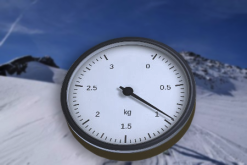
0.95 kg
